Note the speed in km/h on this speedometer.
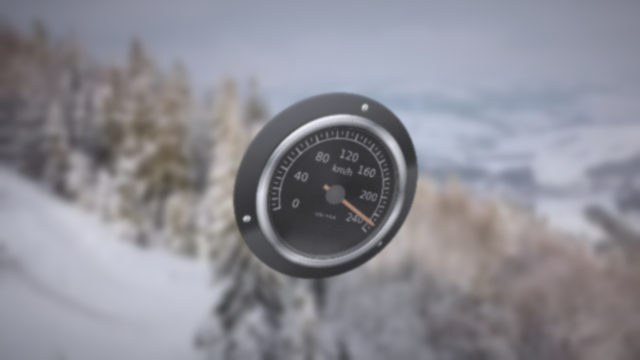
230 km/h
